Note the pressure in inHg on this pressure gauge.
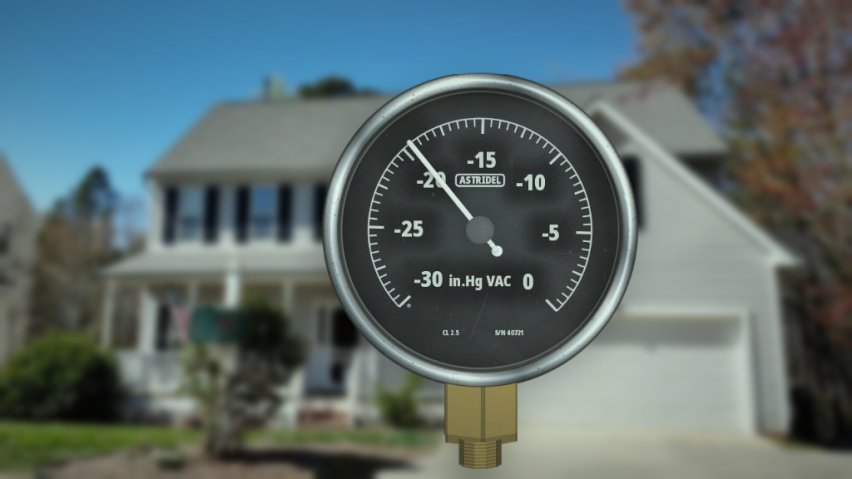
-19.5 inHg
